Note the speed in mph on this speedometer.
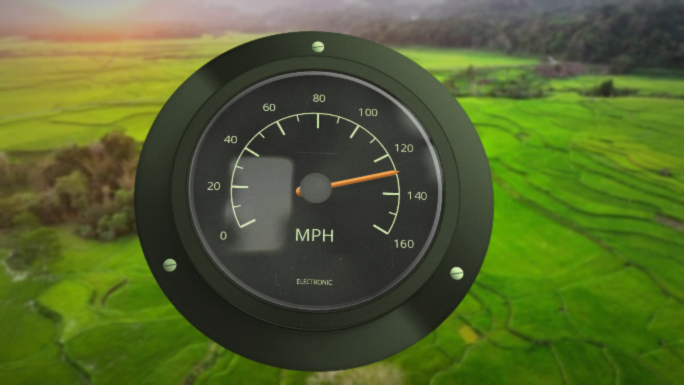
130 mph
